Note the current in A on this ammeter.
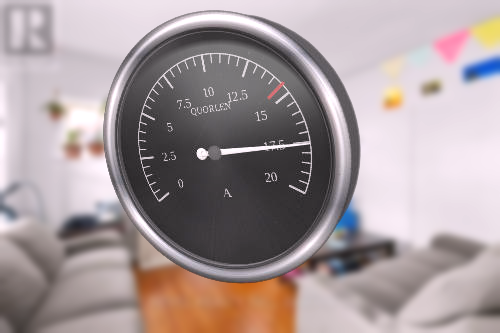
17.5 A
